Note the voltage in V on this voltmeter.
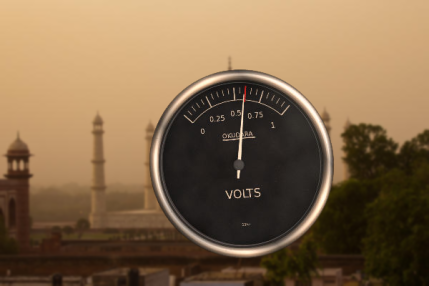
0.6 V
